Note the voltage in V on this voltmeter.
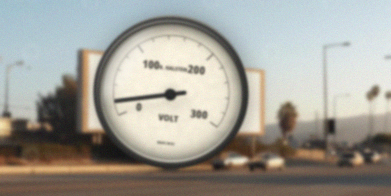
20 V
